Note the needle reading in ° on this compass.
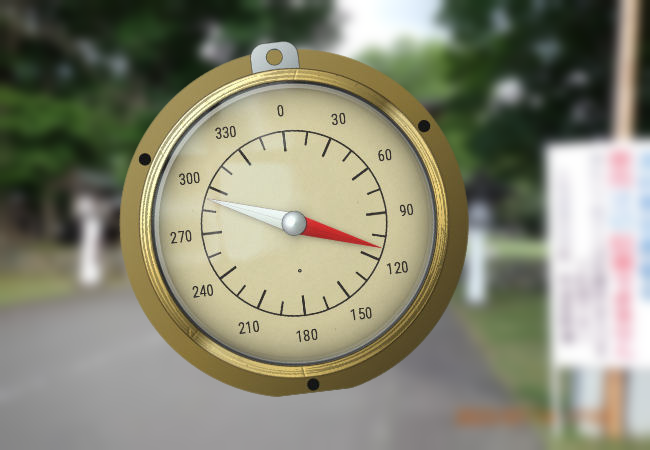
112.5 °
